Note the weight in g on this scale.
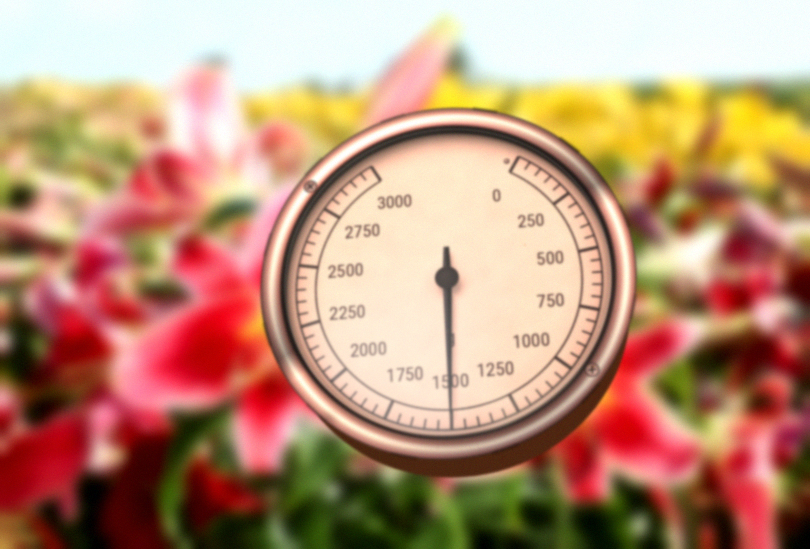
1500 g
